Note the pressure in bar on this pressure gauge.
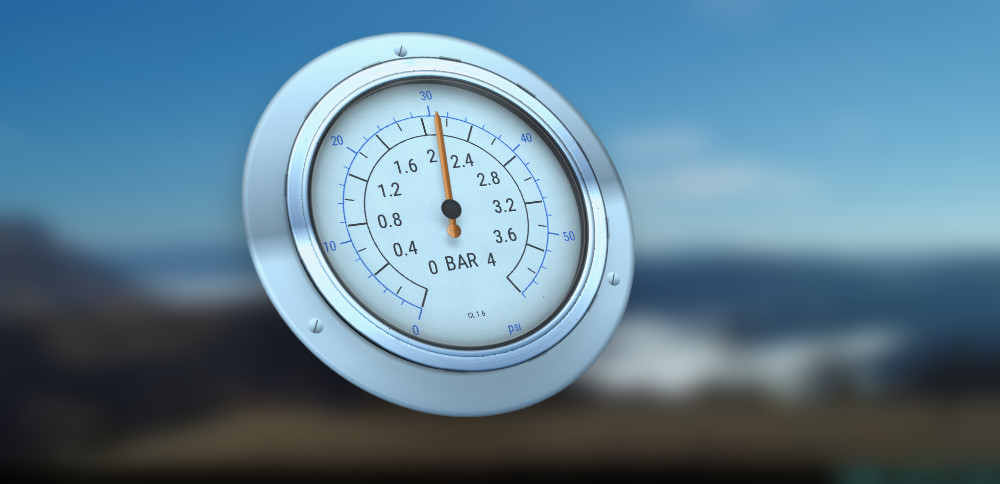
2.1 bar
